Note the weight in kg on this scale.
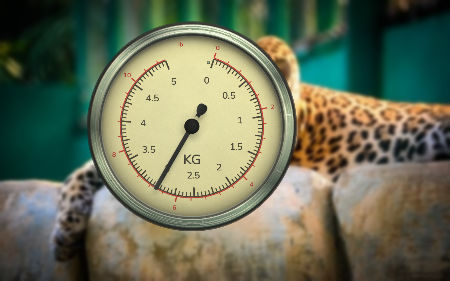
3 kg
